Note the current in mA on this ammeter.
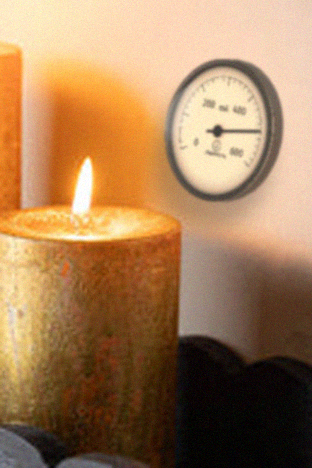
500 mA
